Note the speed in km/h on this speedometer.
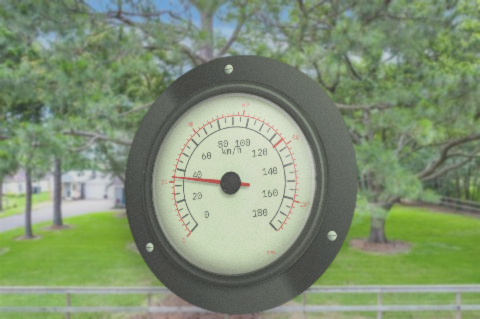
35 km/h
